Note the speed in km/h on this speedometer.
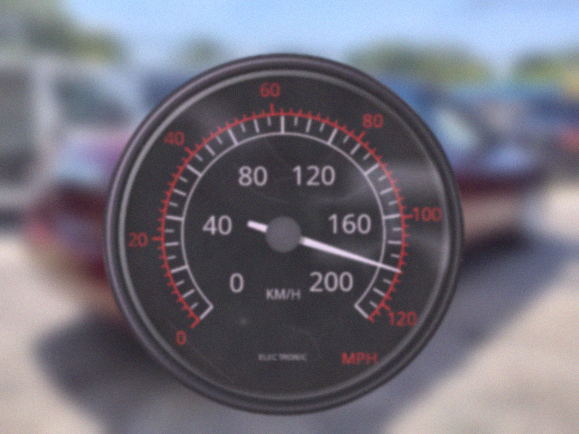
180 km/h
